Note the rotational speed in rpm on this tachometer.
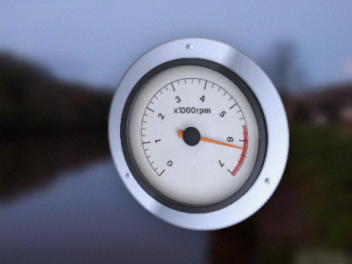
6200 rpm
